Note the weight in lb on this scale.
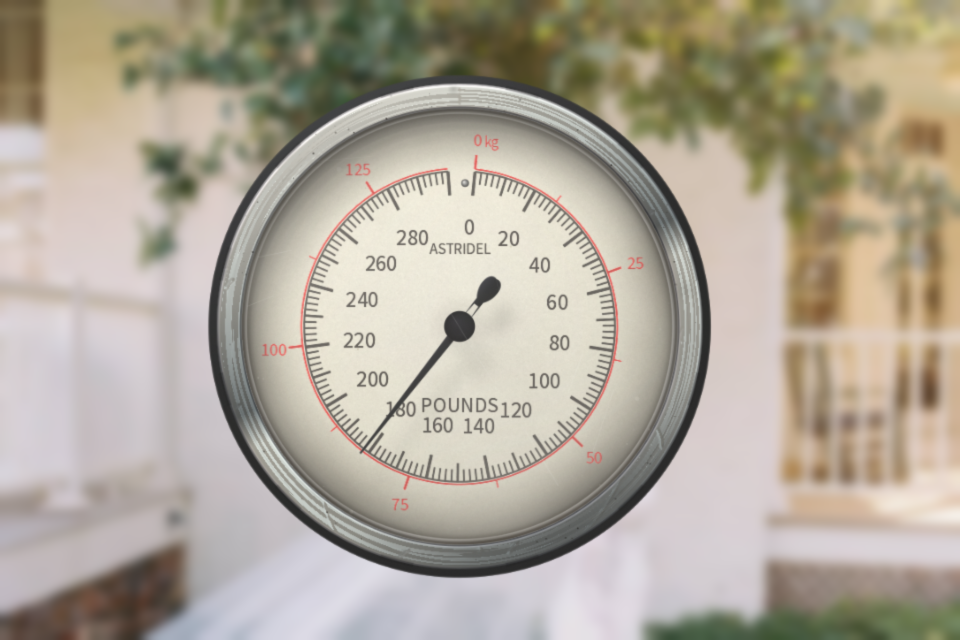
182 lb
